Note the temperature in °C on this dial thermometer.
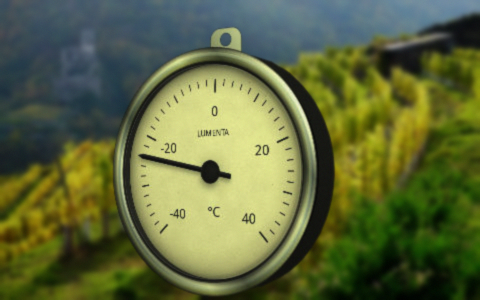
-24 °C
